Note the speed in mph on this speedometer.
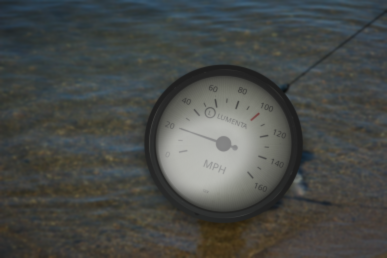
20 mph
